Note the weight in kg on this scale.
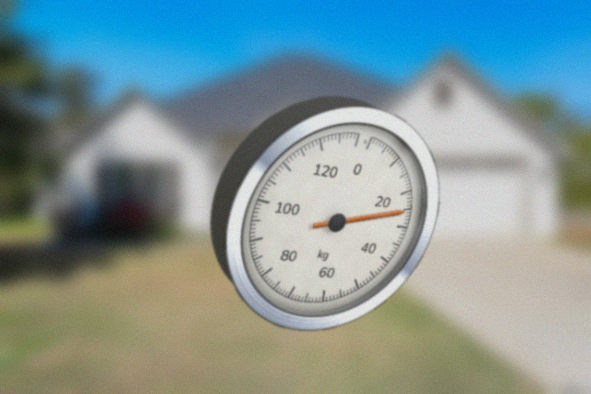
25 kg
